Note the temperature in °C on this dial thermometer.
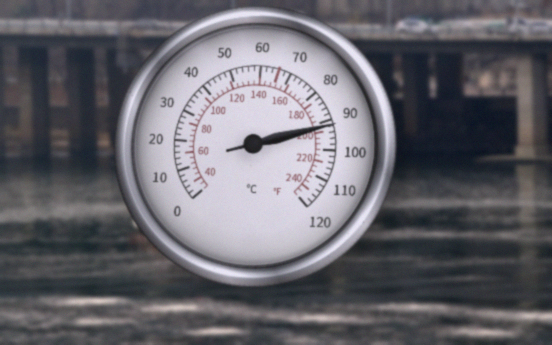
92 °C
